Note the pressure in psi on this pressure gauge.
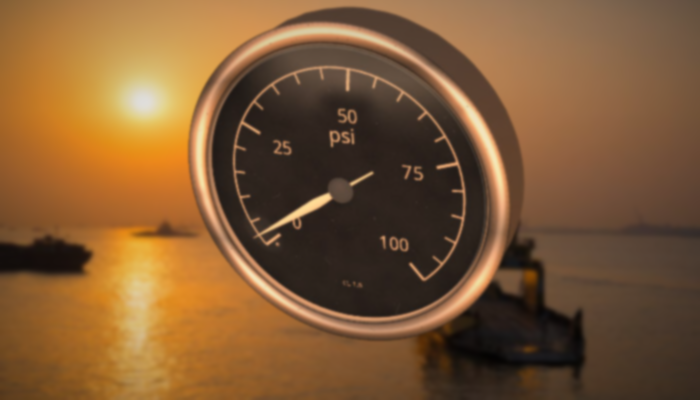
2.5 psi
